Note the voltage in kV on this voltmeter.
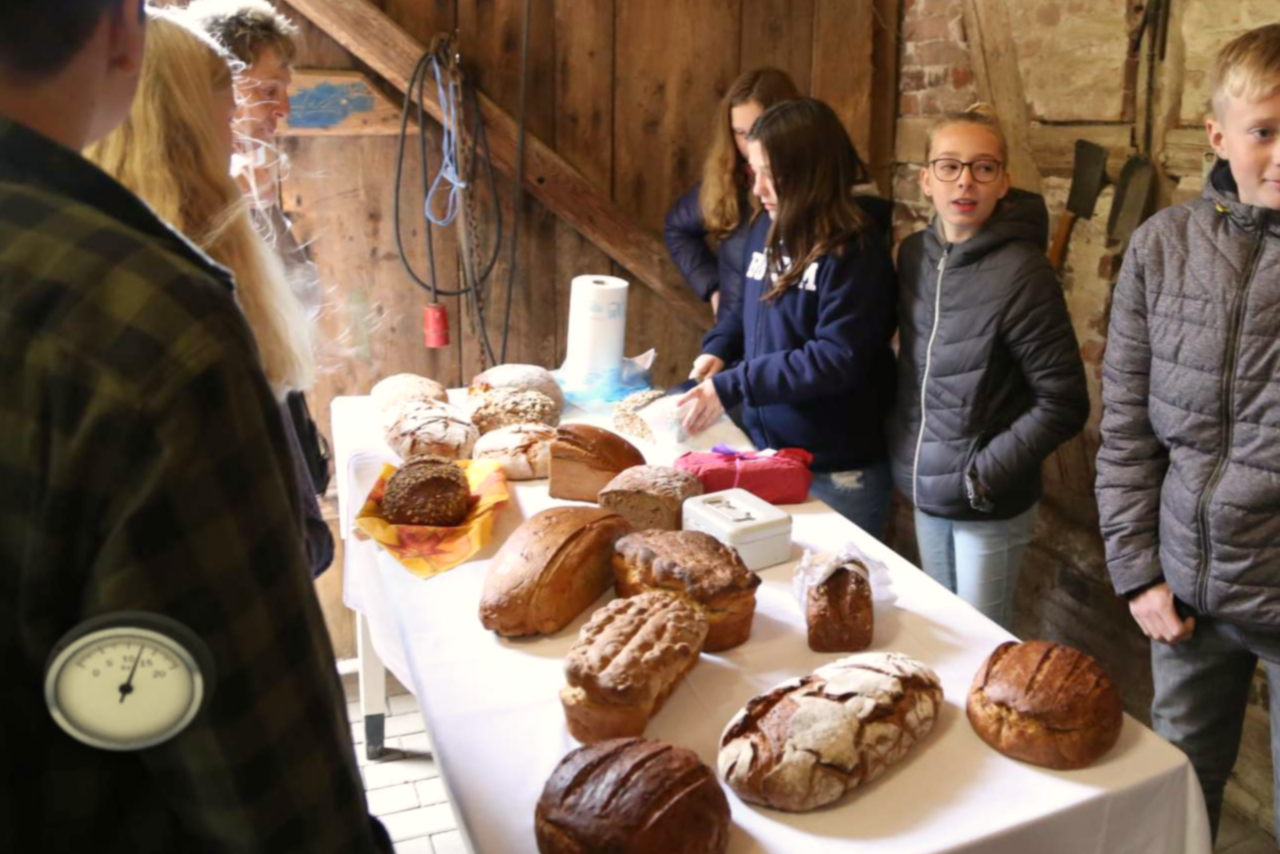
12.5 kV
